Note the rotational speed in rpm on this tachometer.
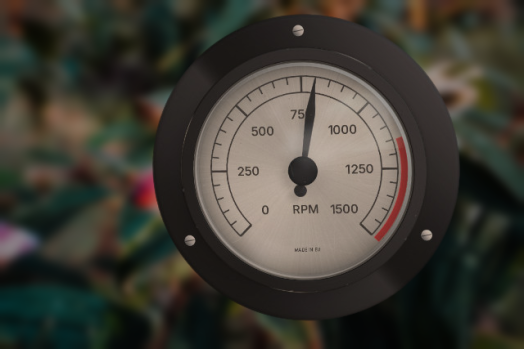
800 rpm
